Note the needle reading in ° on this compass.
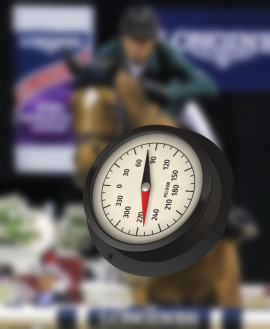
260 °
